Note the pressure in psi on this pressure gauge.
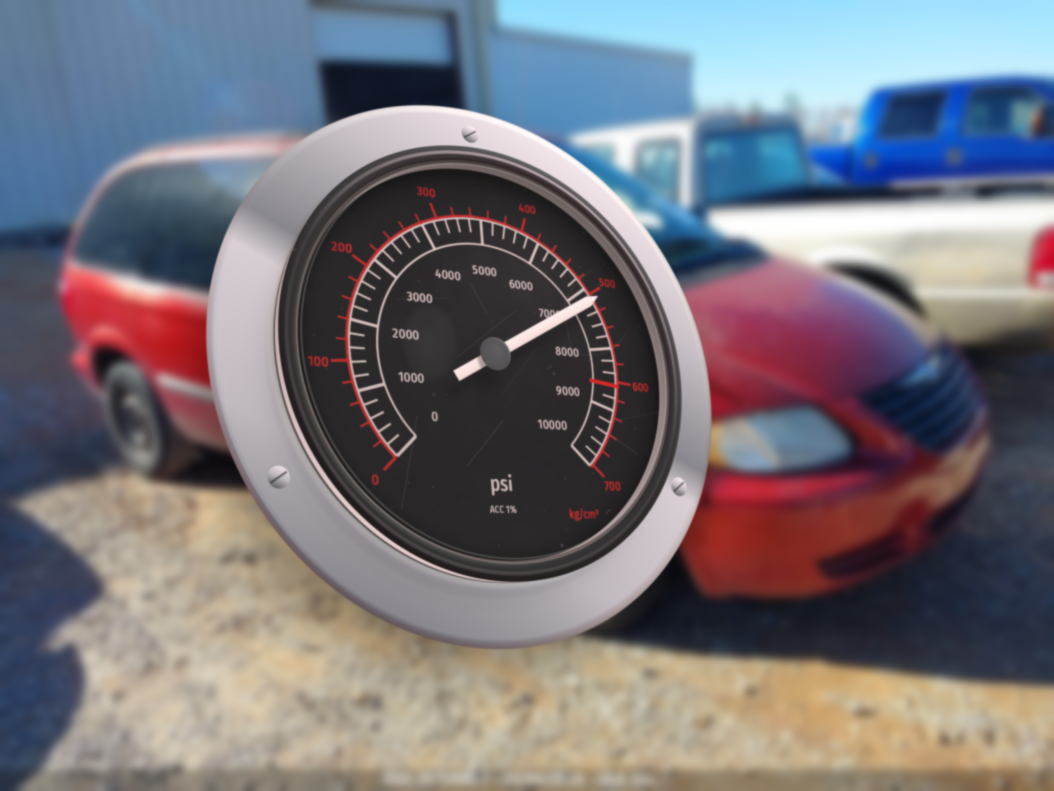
7200 psi
